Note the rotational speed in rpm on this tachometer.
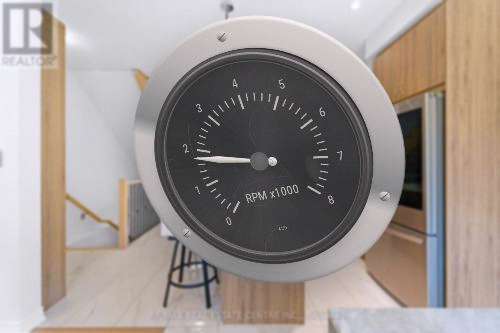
1800 rpm
